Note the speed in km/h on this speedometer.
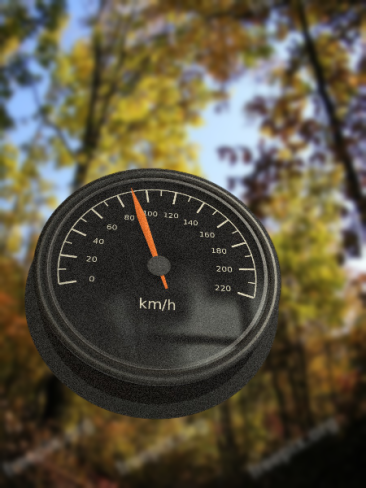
90 km/h
